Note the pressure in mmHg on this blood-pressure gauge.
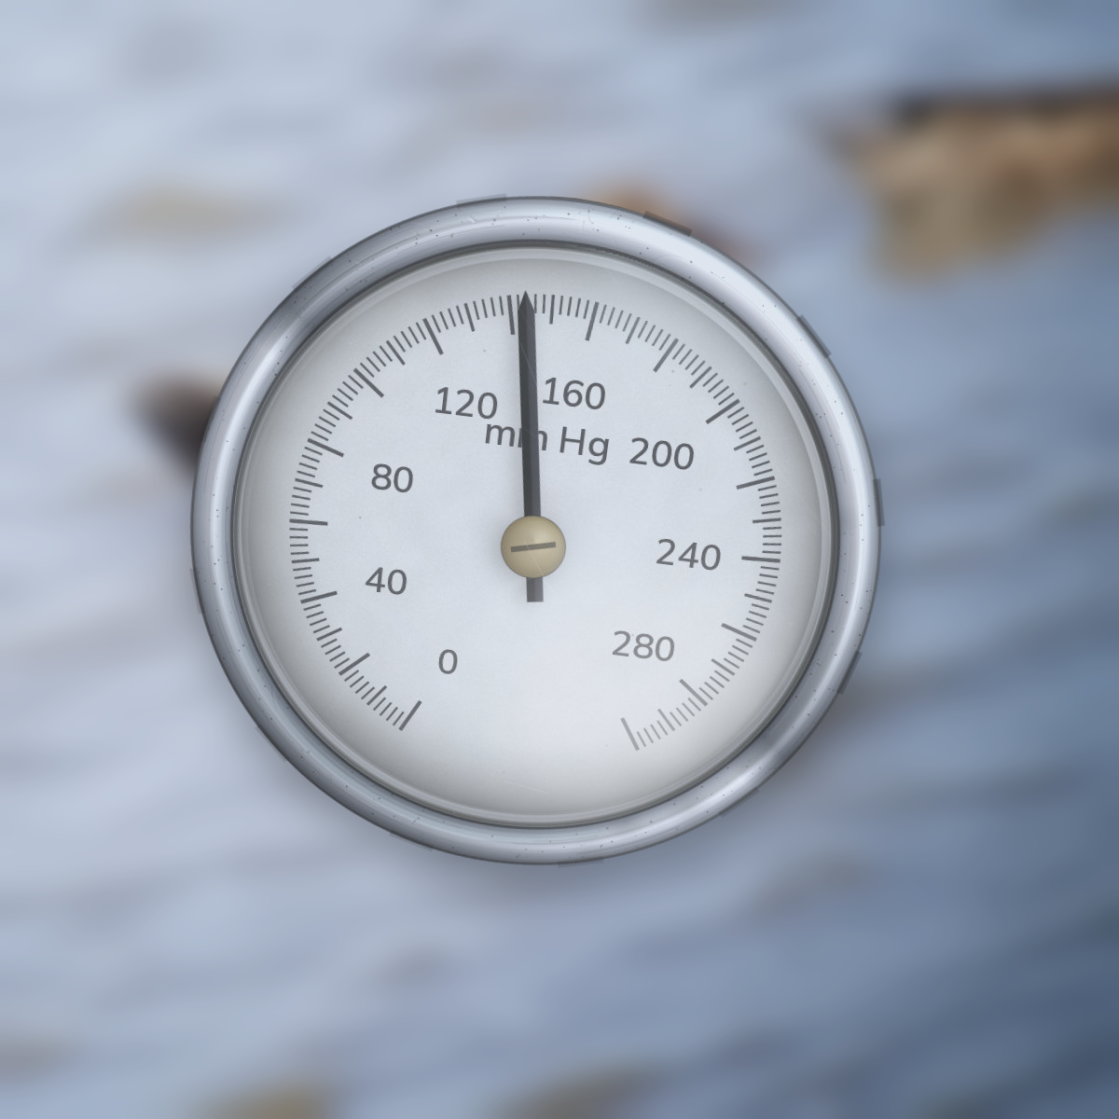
144 mmHg
